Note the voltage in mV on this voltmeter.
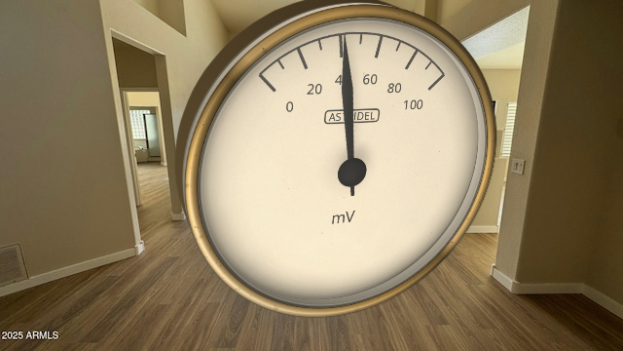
40 mV
